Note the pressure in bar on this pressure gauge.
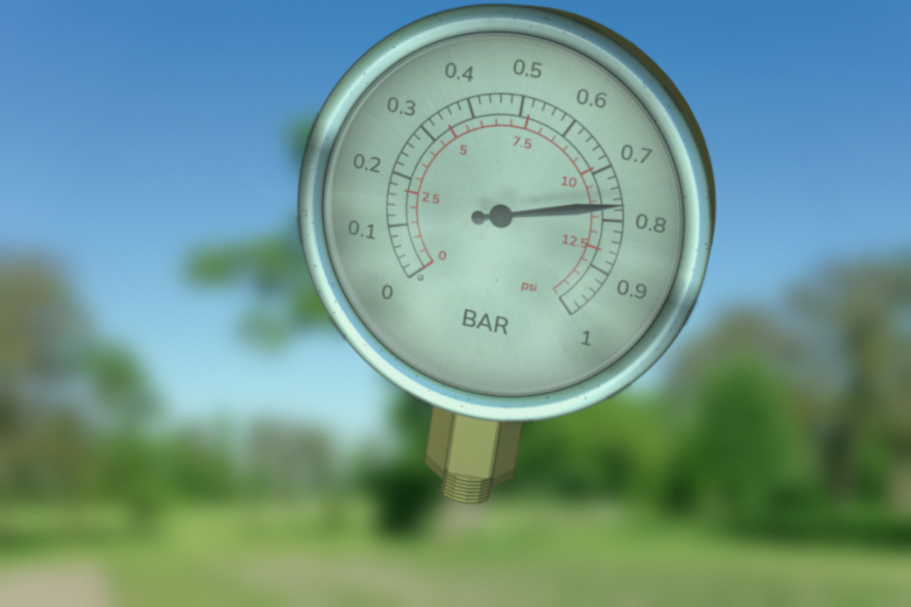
0.77 bar
